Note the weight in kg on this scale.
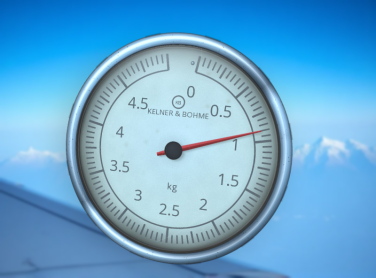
0.9 kg
